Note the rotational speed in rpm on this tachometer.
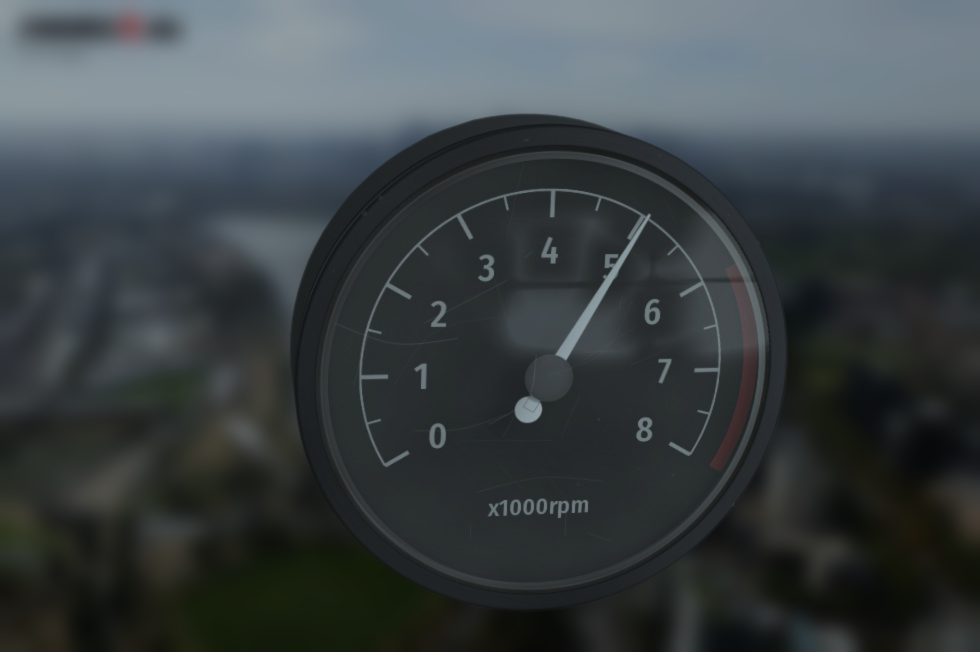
5000 rpm
